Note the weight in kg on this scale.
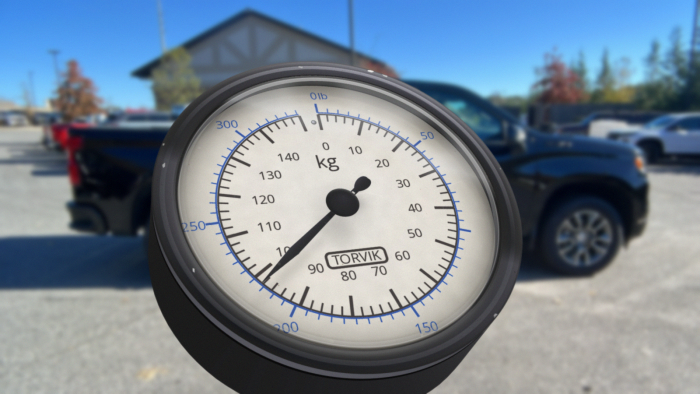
98 kg
